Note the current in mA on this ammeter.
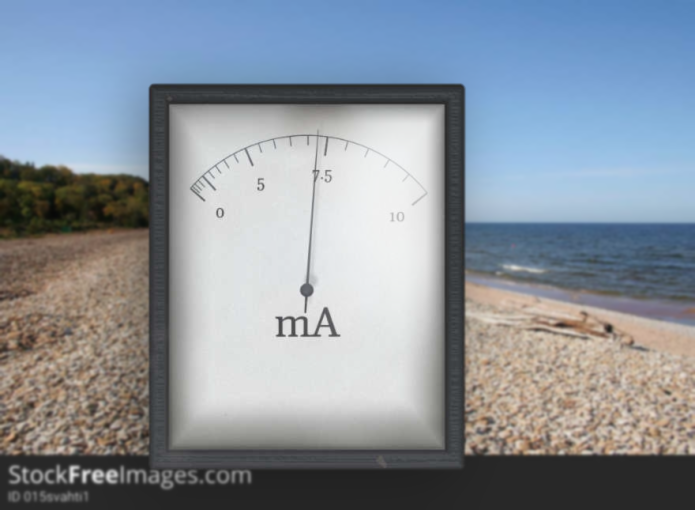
7.25 mA
